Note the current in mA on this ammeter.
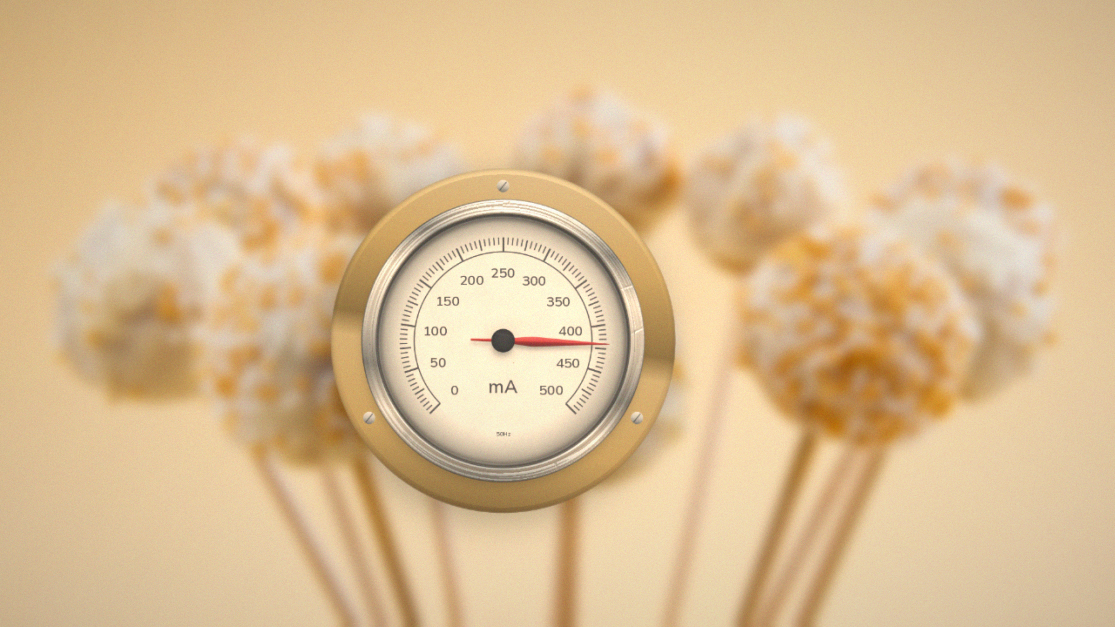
420 mA
